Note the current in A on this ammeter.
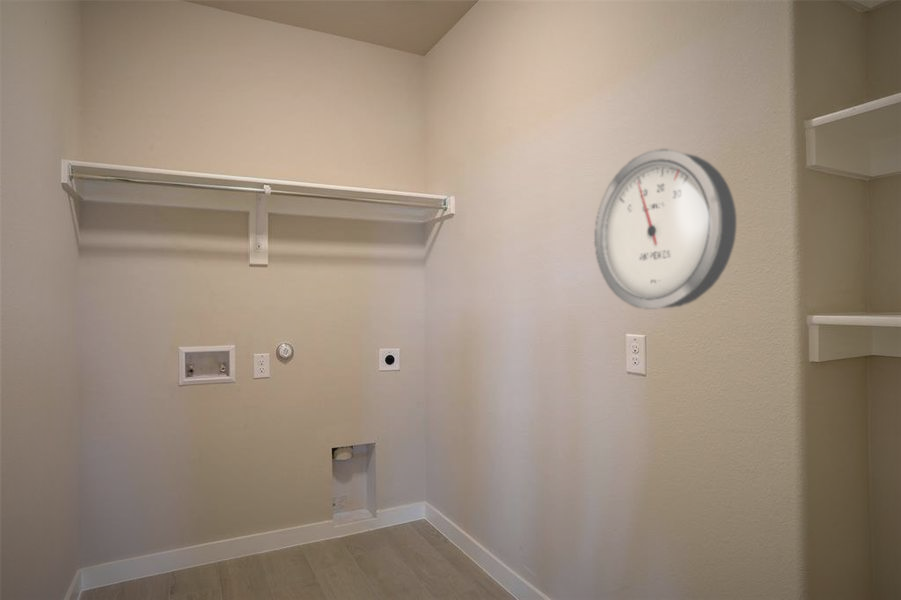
10 A
